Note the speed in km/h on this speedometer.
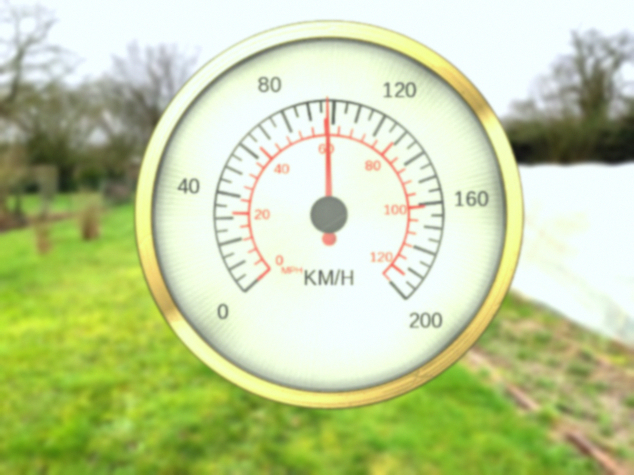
97.5 km/h
